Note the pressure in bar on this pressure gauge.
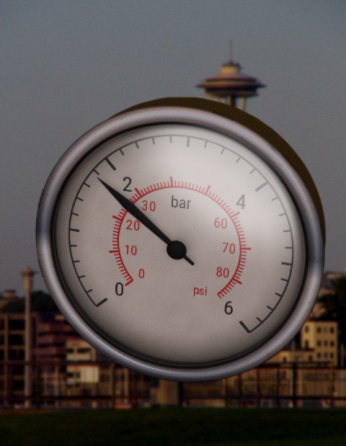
1.8 bar
